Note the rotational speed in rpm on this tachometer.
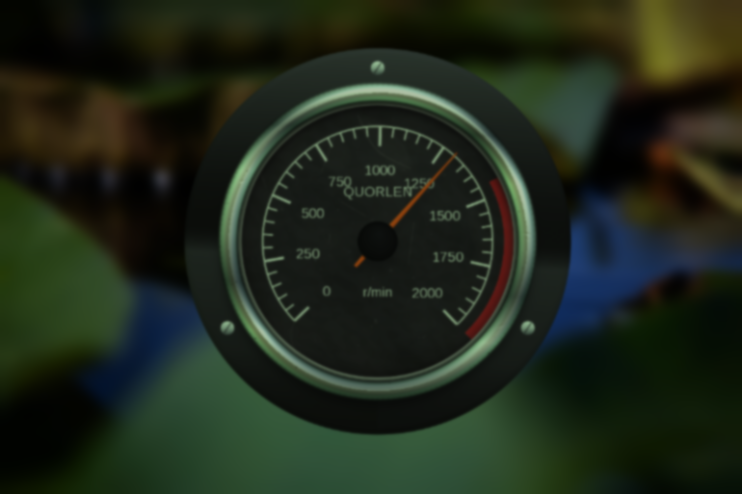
1300 rpm
